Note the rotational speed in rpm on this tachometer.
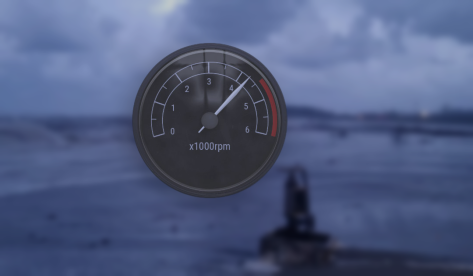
4250 rpm
